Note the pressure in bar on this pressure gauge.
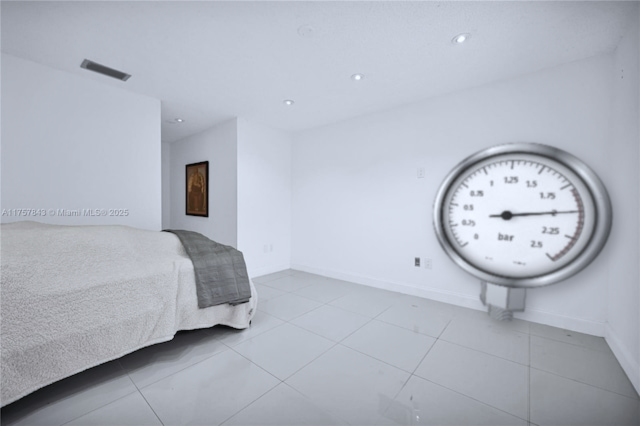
2 bar
